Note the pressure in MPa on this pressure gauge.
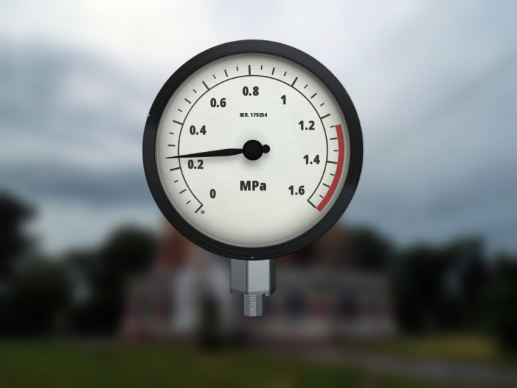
0.25 MPa
